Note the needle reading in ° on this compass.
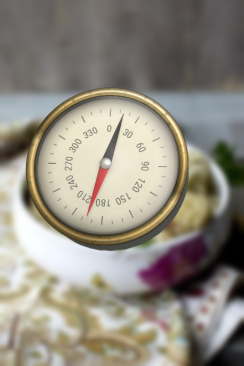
195 °
